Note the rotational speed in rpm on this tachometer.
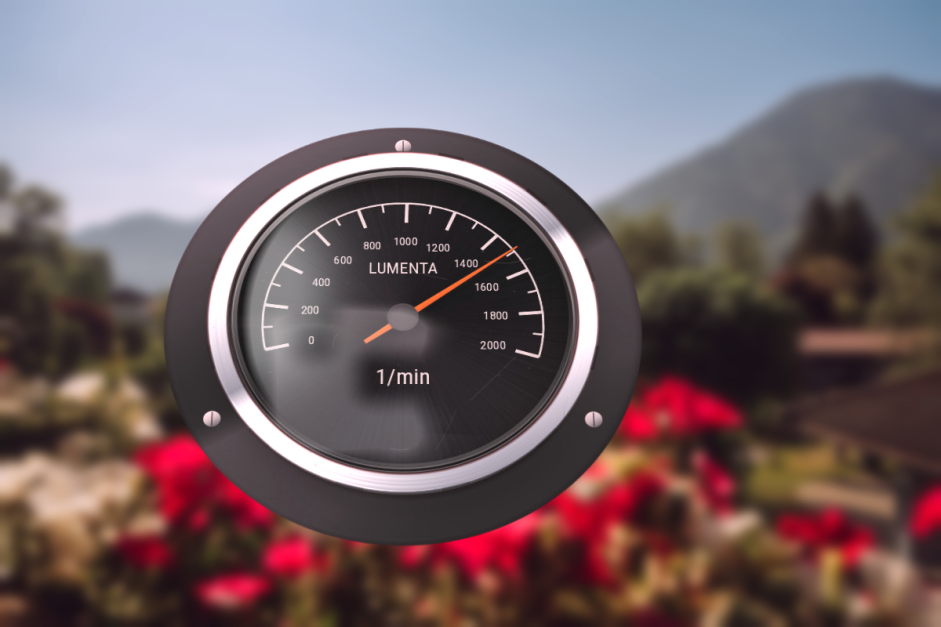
1500 rpm
